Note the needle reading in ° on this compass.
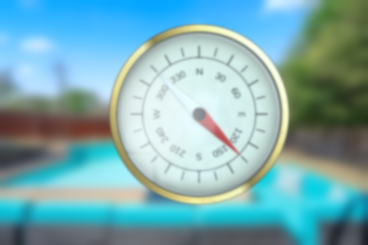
135 °
